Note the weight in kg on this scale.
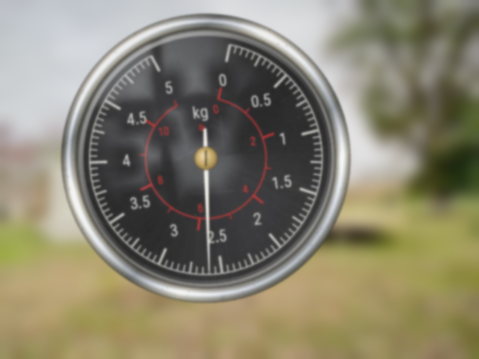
2.6 kg
